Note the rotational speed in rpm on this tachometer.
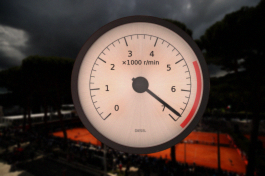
6800 rpm
